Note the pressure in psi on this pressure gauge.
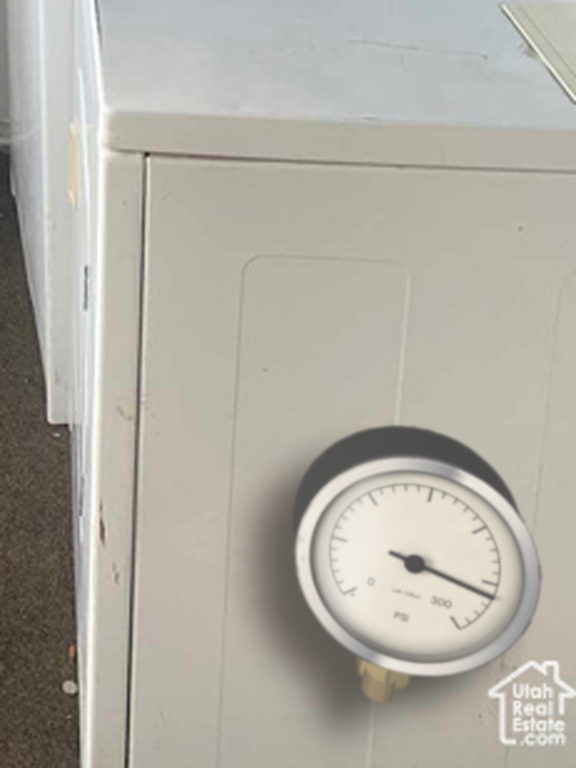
260 psi
